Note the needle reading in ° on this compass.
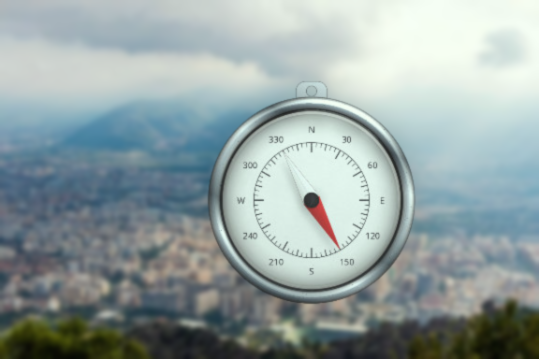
150 °
